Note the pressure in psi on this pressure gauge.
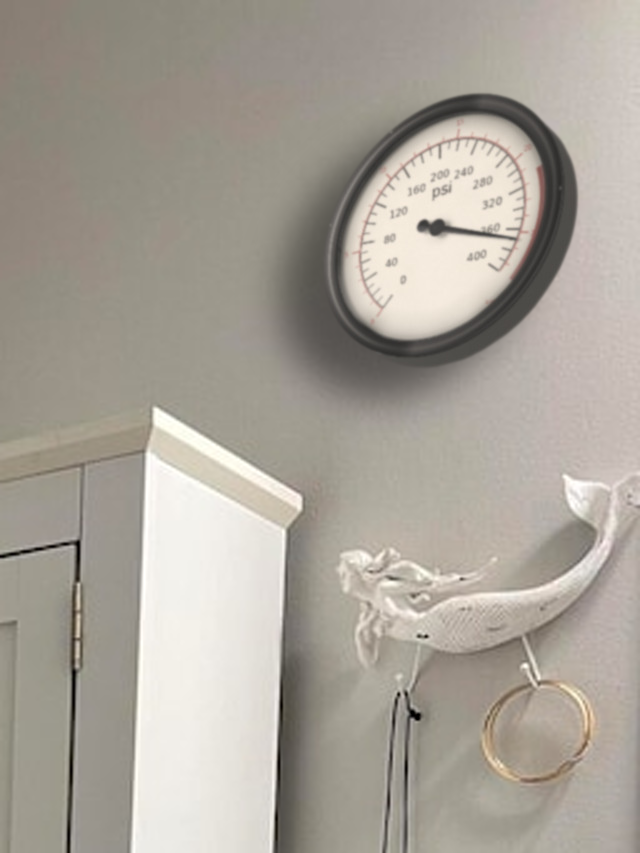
370 psi
